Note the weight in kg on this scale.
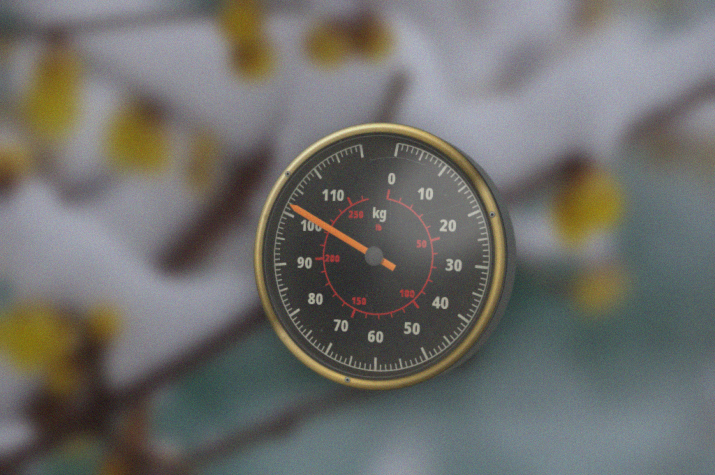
102 kg
